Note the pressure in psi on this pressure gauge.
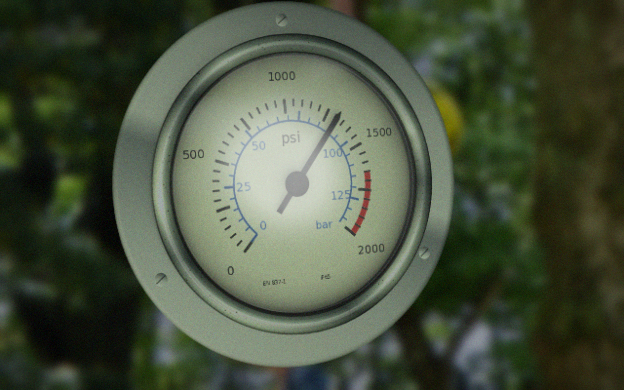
1300 psi
